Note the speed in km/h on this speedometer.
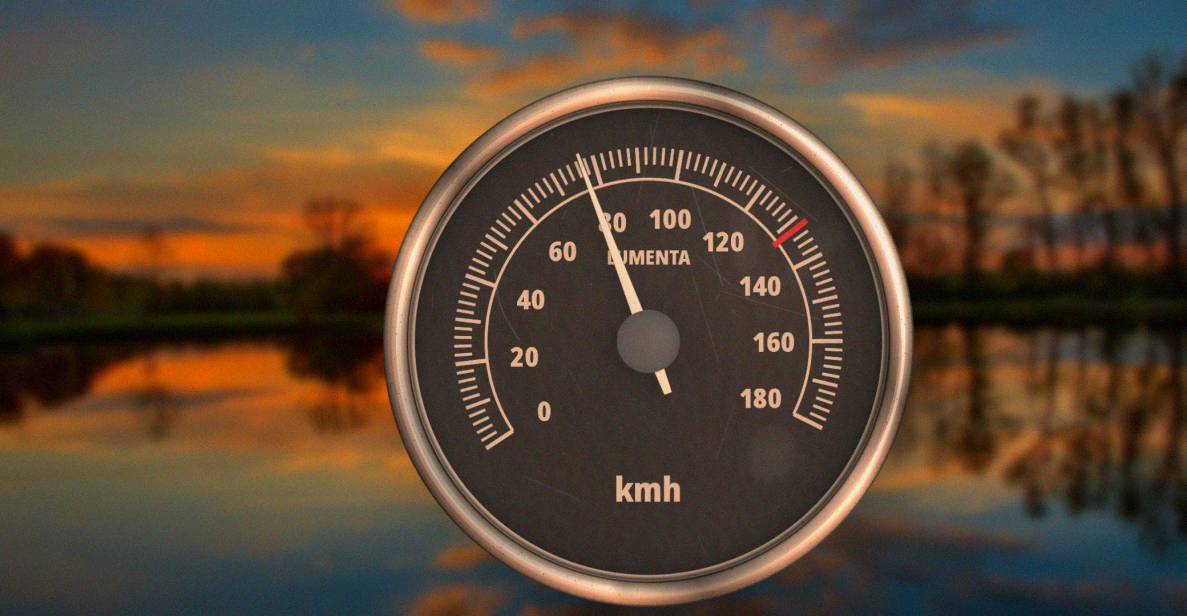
77 km/h
